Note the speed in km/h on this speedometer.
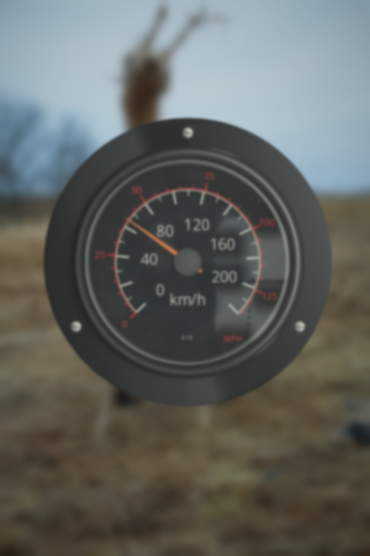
65 km/h
